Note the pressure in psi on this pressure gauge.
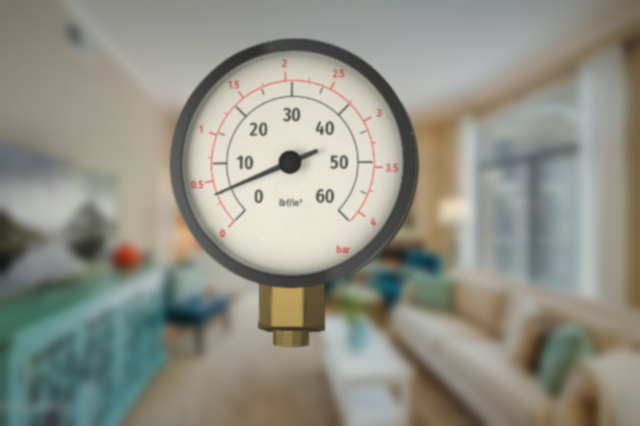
5 psi
